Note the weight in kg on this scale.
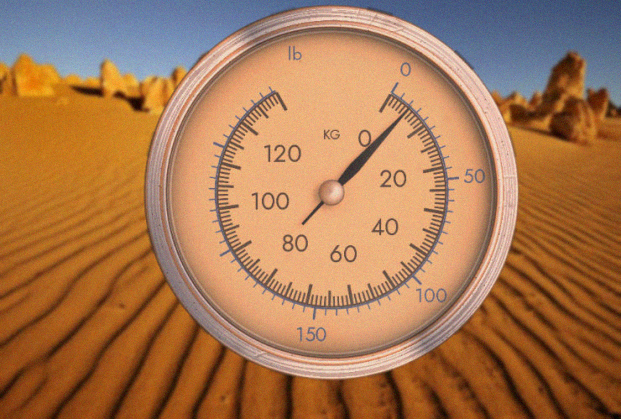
5 kg
